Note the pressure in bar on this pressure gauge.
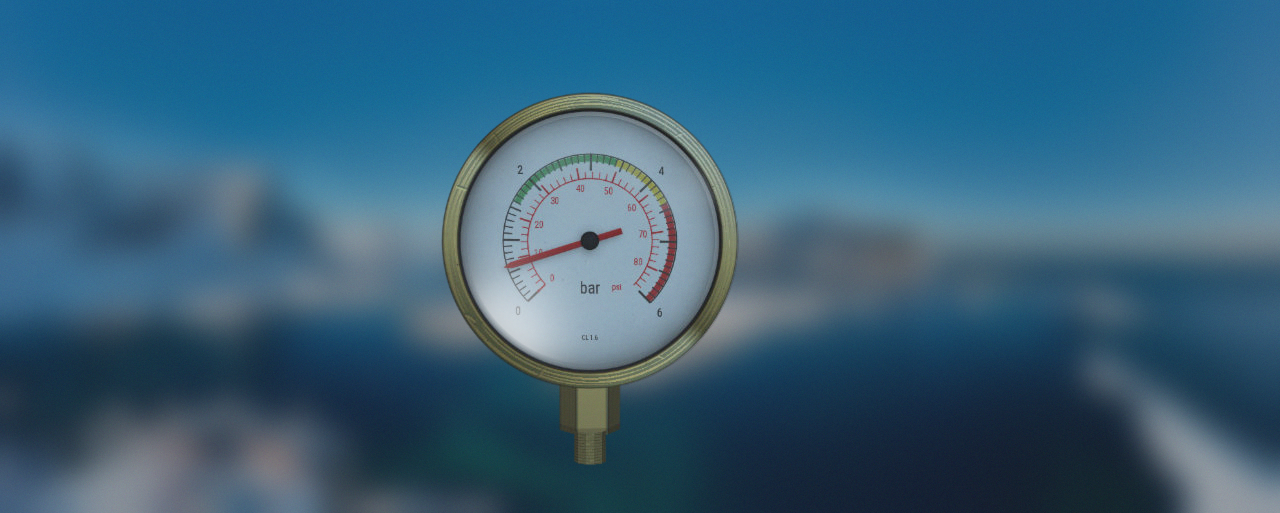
0.6 bar
